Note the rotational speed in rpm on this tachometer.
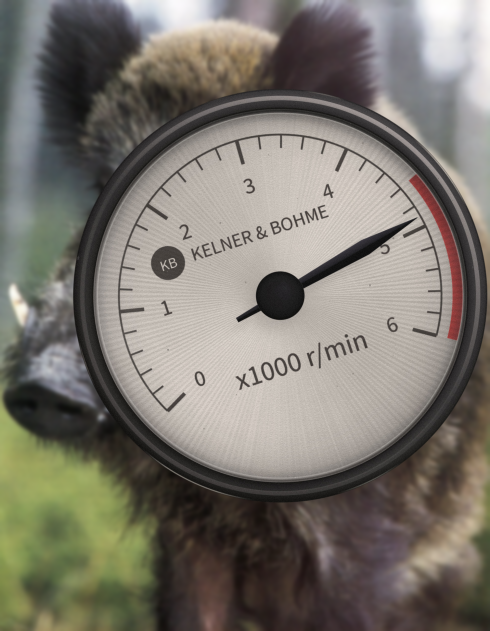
4900 rpm
